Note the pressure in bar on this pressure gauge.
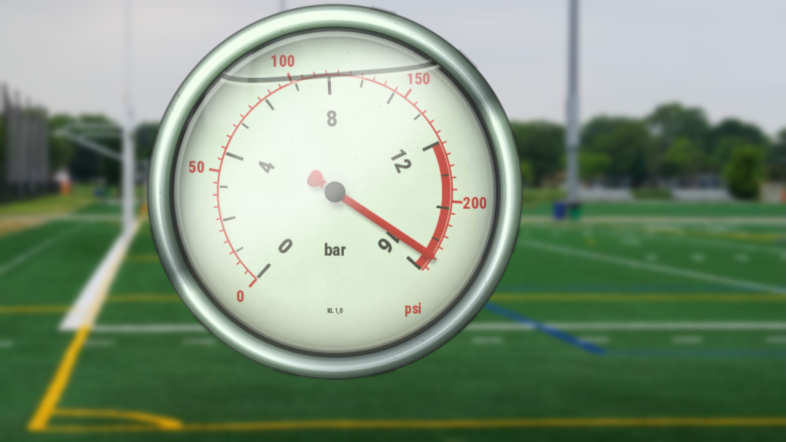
15.5 bar
